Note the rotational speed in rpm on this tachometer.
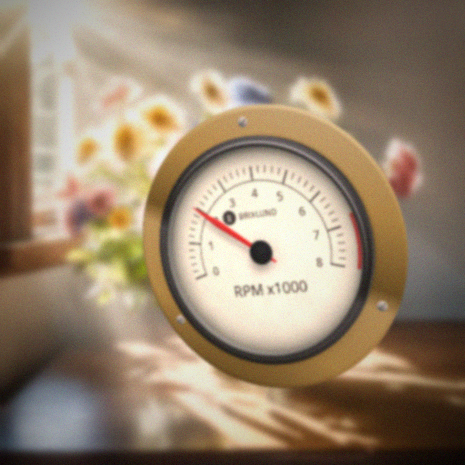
2000 rpm
